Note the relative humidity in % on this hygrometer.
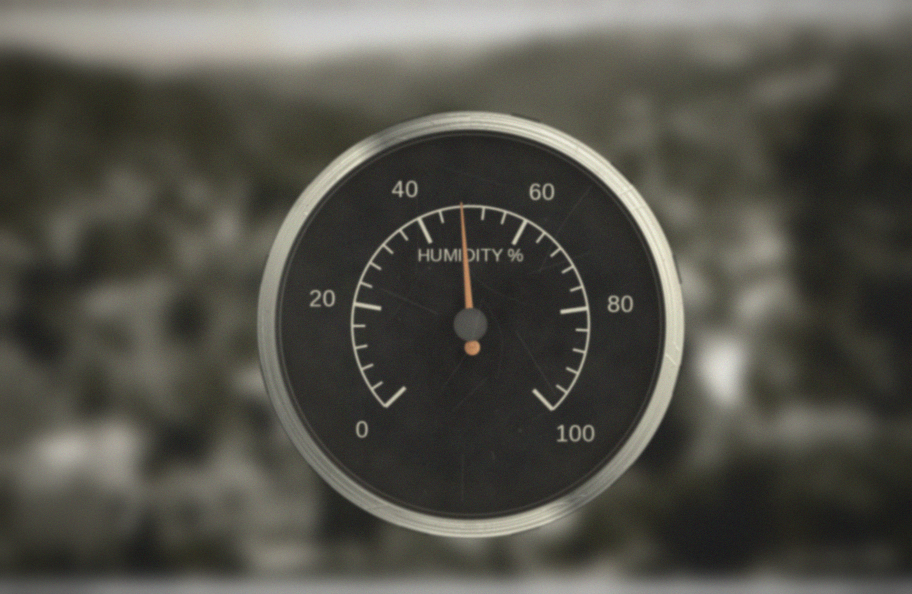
48 %
